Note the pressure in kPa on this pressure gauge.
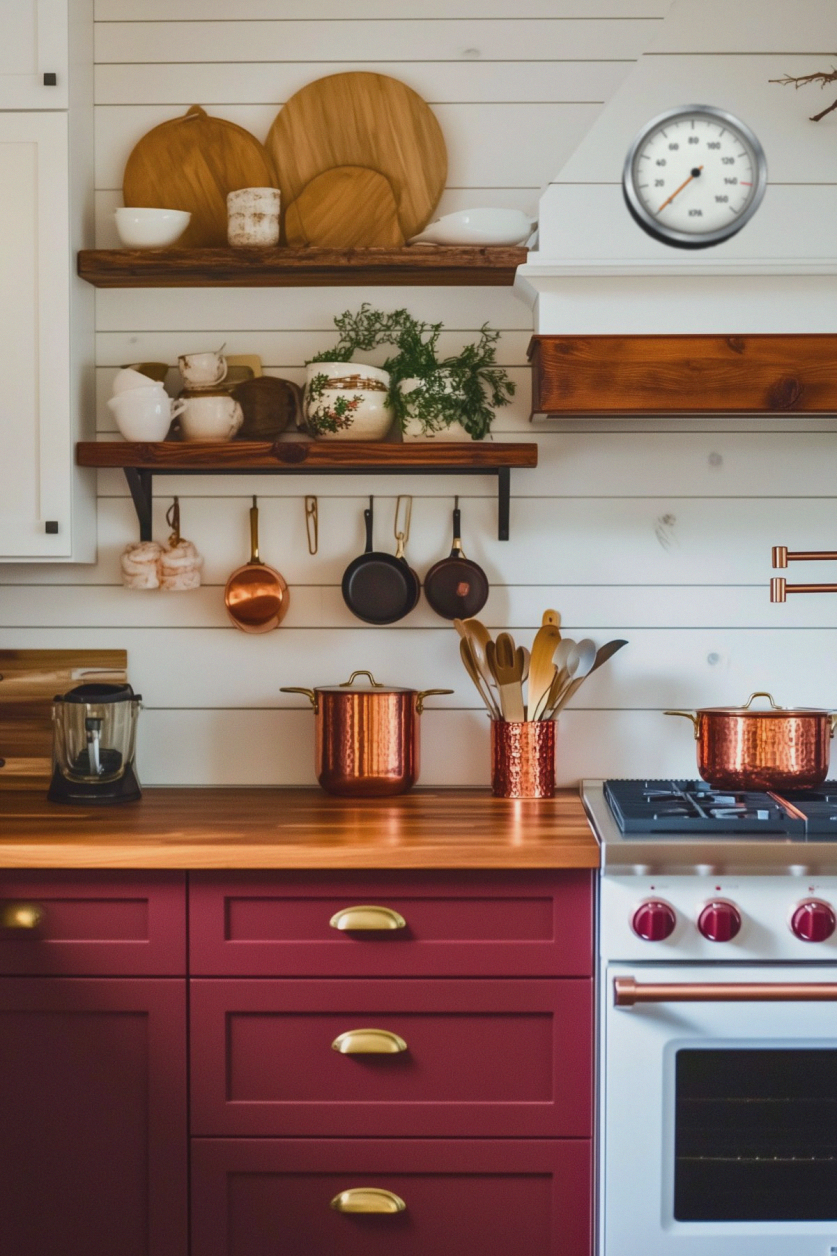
0 kPa
